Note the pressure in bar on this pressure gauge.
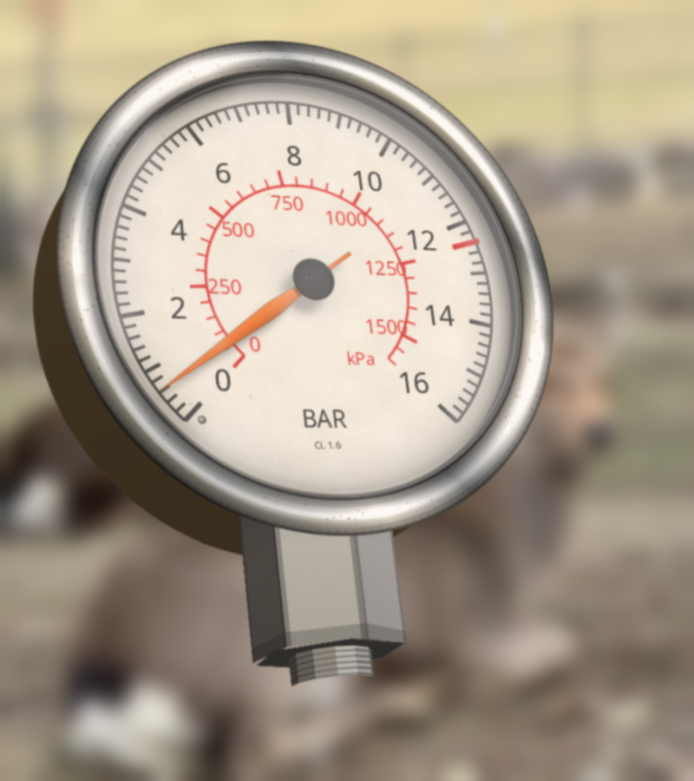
0.6 bar
